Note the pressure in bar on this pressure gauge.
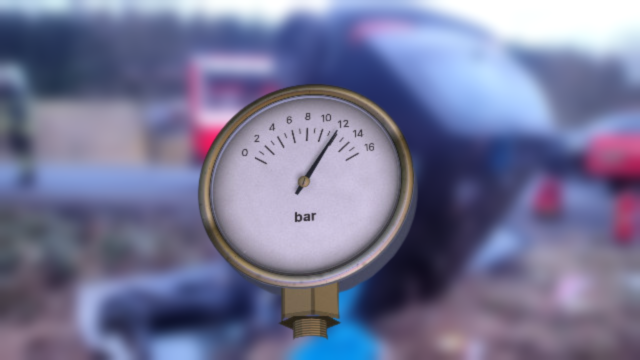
12 bar
